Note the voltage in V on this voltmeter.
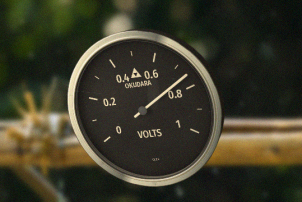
0.75 V
